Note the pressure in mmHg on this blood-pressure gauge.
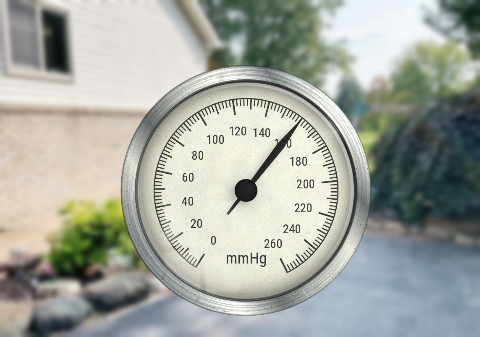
160 mmHg
